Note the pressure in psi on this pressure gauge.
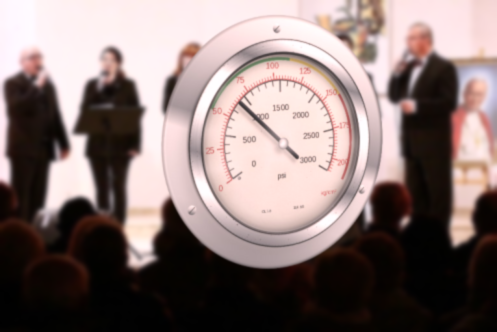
900 psi
